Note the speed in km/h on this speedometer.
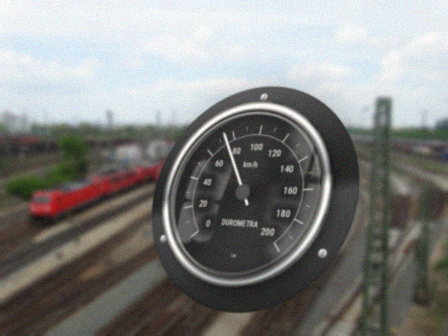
75 km/h
